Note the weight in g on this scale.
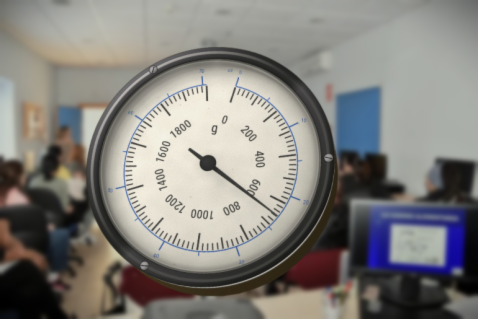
660 g
